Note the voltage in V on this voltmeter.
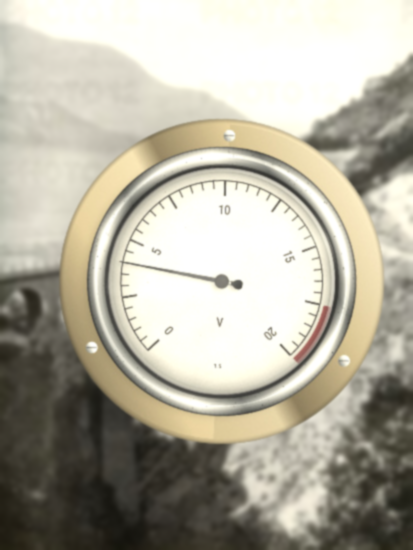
4 V
